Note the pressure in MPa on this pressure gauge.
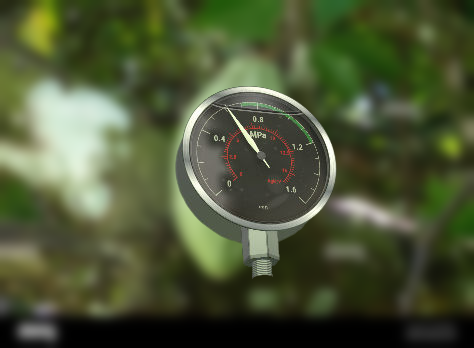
0.6 MPa
